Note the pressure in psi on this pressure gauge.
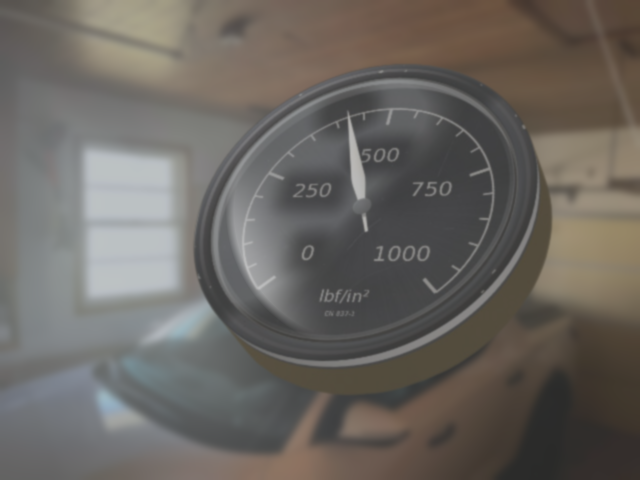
425 psi
